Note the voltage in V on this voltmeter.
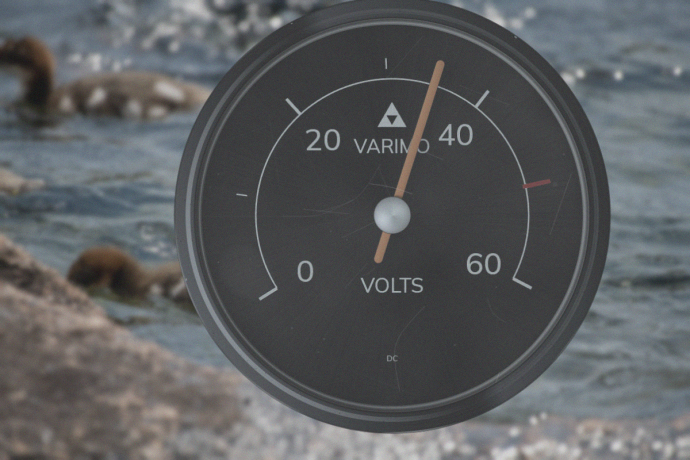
35 V
